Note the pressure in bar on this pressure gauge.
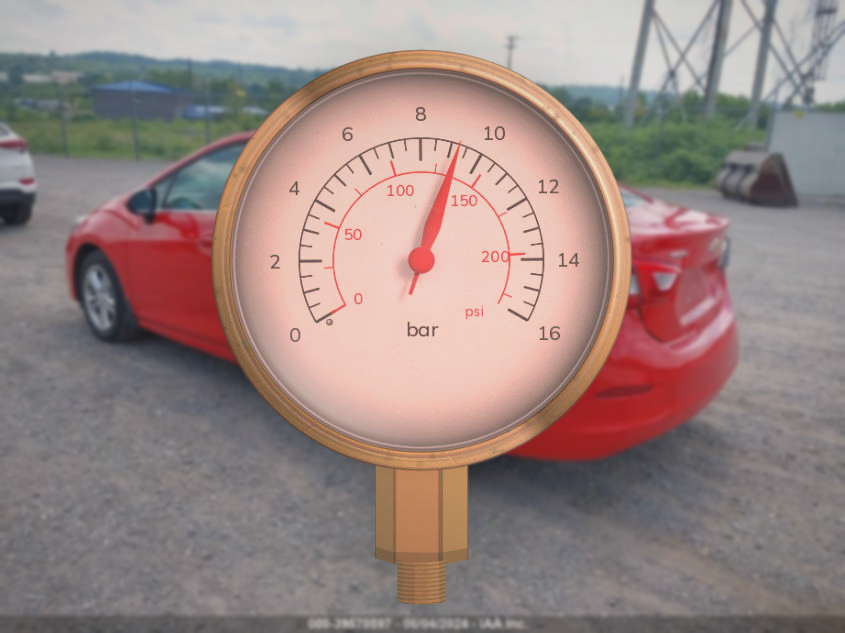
9.25 bar
